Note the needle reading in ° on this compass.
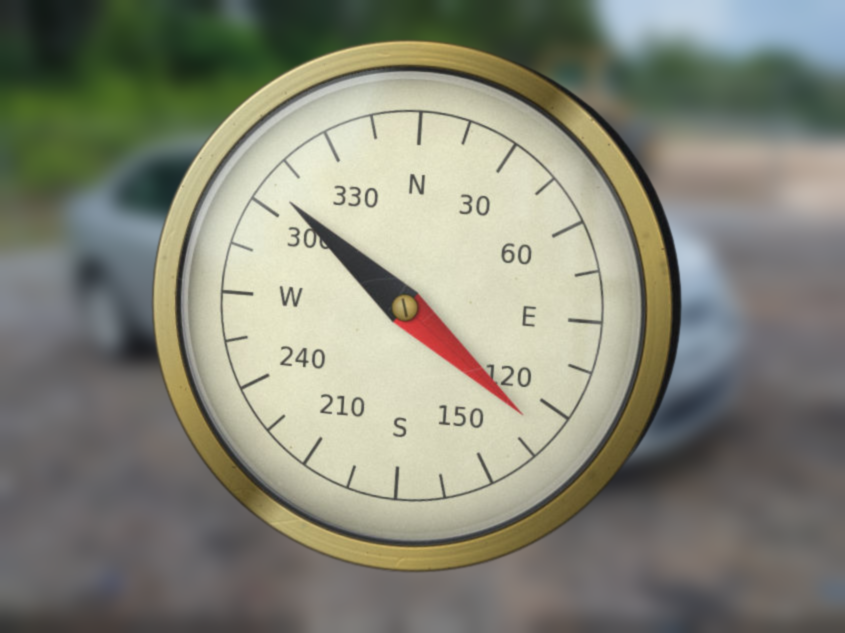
127.5 °
